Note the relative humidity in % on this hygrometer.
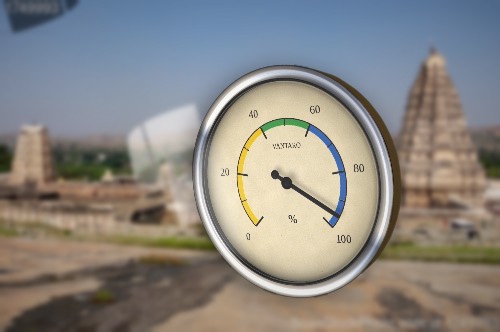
95 %
